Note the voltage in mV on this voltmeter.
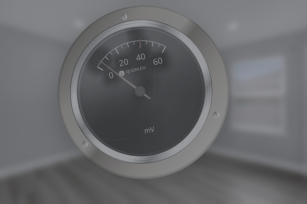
5 mV
